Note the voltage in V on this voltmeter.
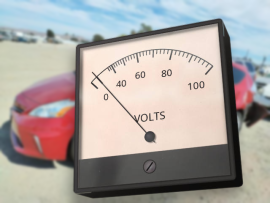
20 V
